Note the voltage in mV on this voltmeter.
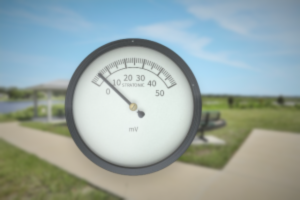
5 mV
